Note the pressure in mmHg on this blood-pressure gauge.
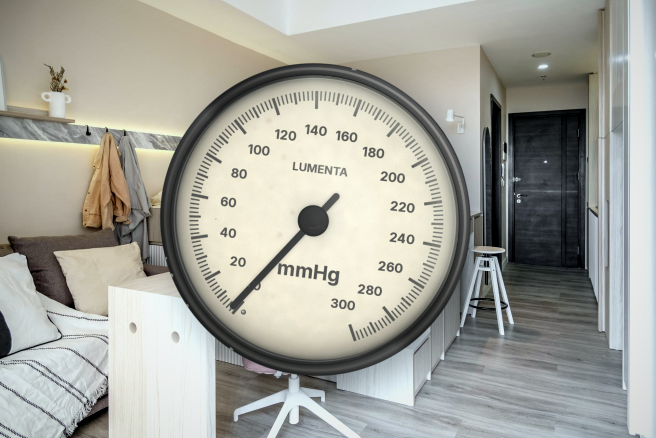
2 mmHg
